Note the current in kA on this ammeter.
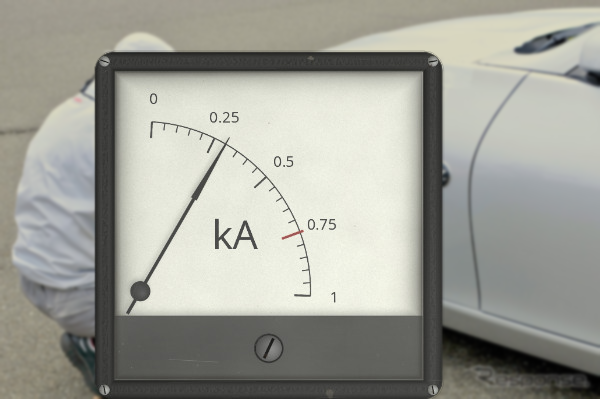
0.3 kA
